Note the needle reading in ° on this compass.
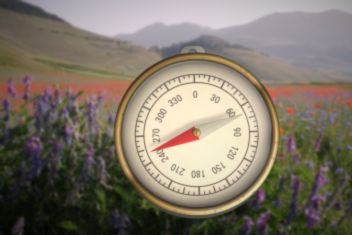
250 °
